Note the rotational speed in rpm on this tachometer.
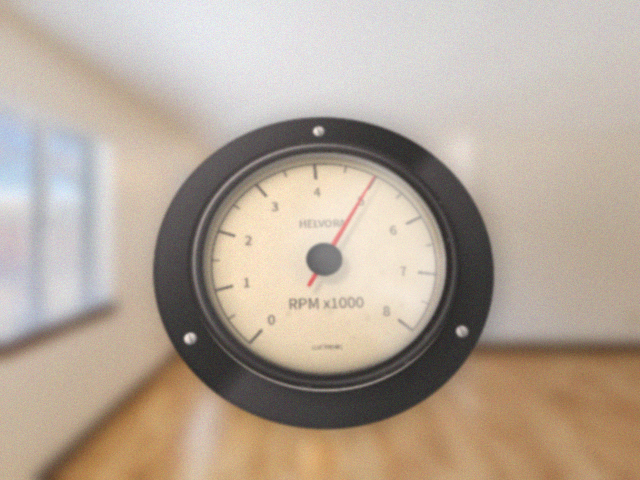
5000 rpm
